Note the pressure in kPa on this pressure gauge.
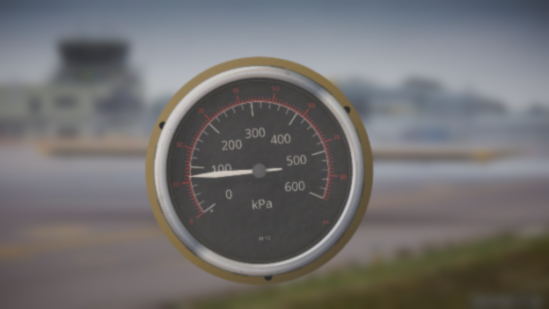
80 kPa
